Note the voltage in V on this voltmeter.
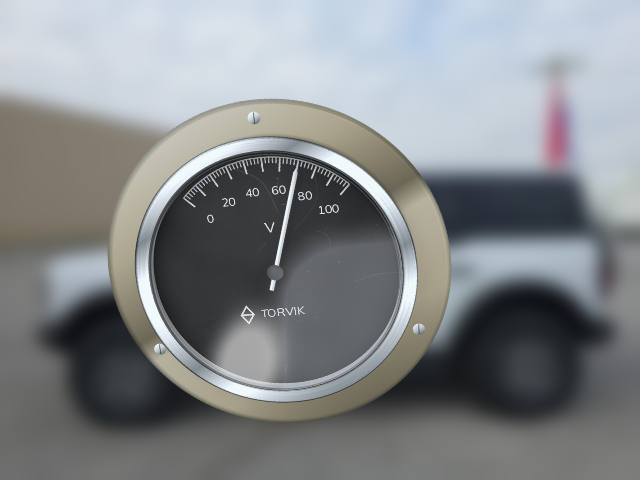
70 V
